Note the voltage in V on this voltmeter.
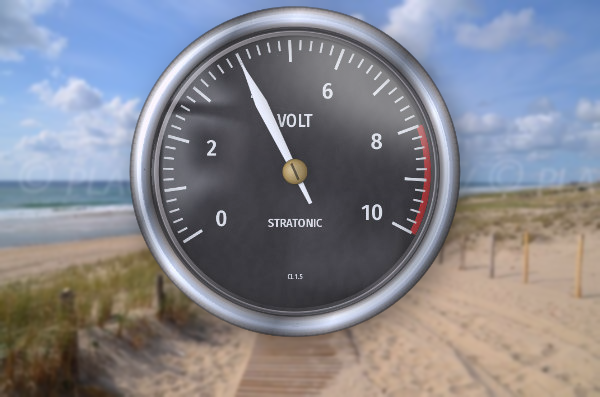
4 V
